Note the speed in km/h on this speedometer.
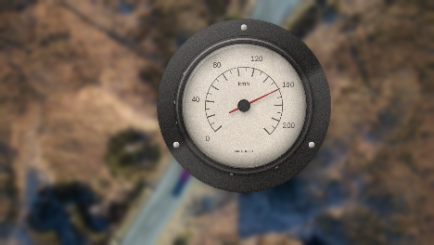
160 km/h
